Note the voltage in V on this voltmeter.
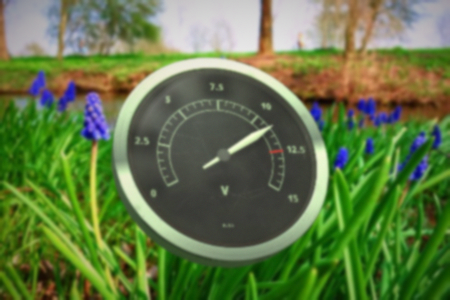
11 V
